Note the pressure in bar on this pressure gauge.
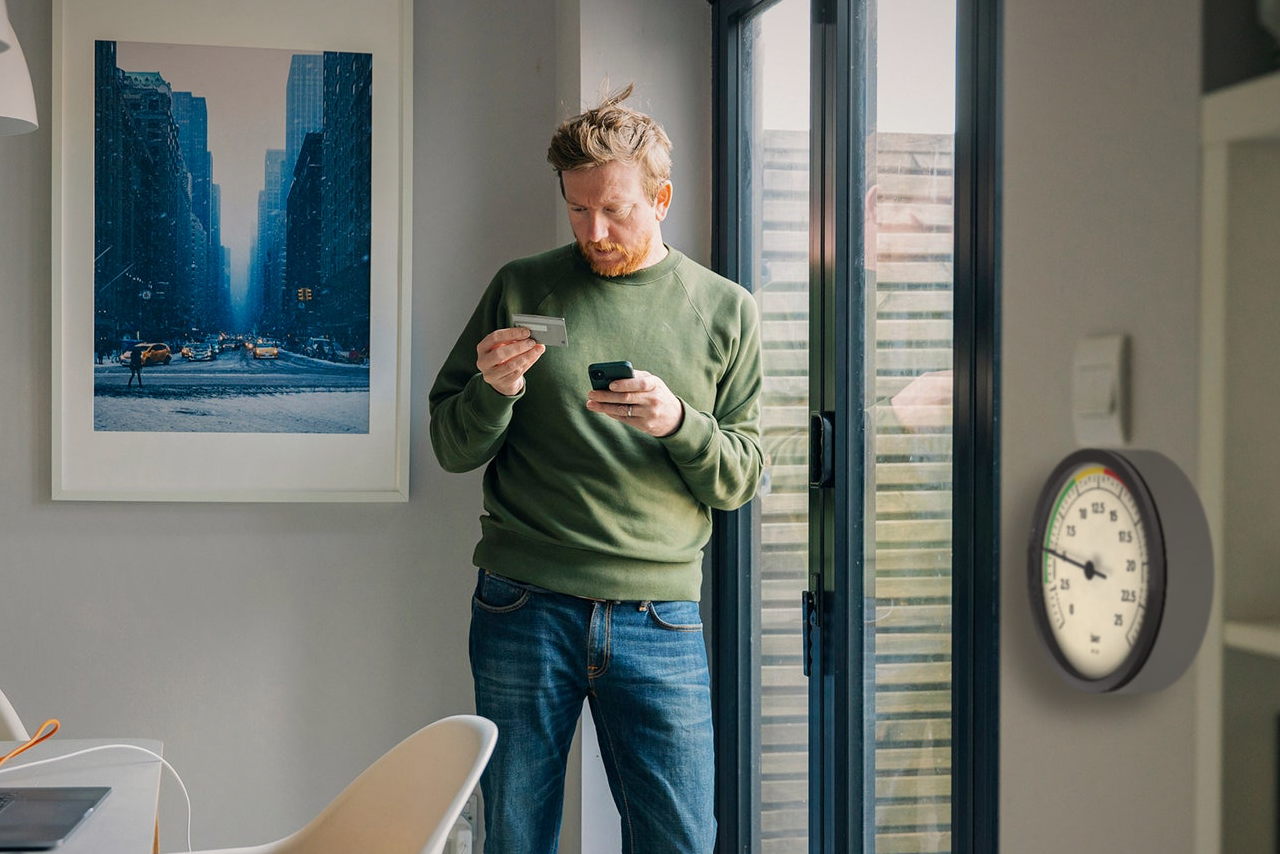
5 bar
